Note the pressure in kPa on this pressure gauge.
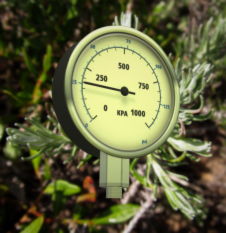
175 kPa
